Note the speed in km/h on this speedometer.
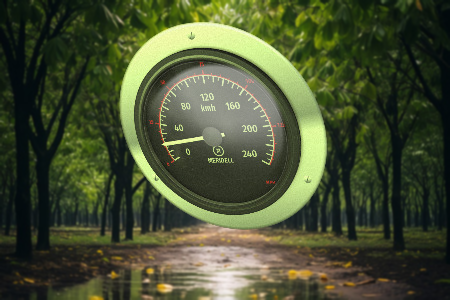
20 km/h
